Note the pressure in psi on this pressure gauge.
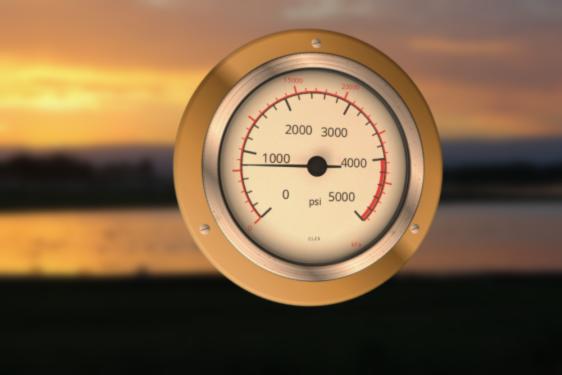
800 psi
